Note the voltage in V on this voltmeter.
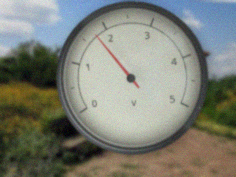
1.75 V
